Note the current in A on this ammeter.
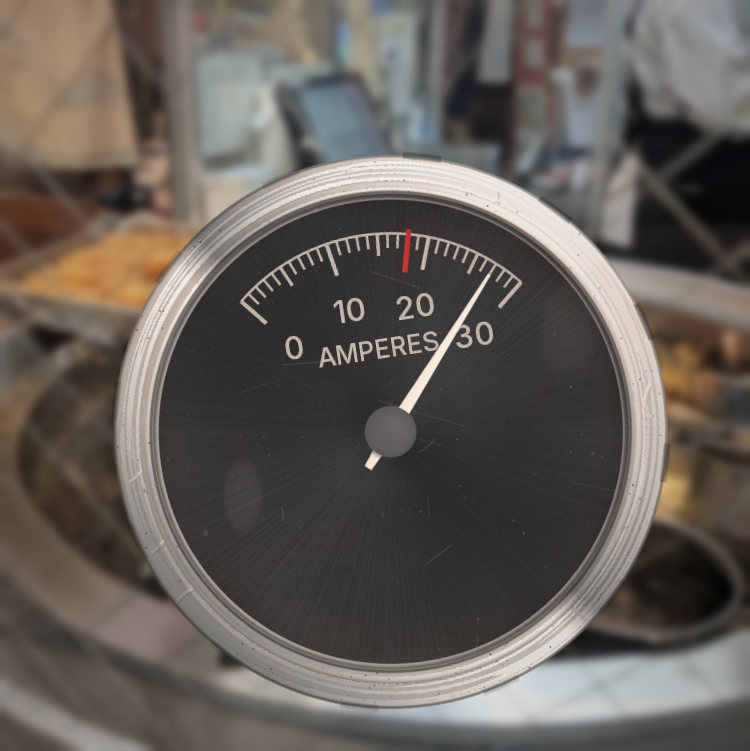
27 A
